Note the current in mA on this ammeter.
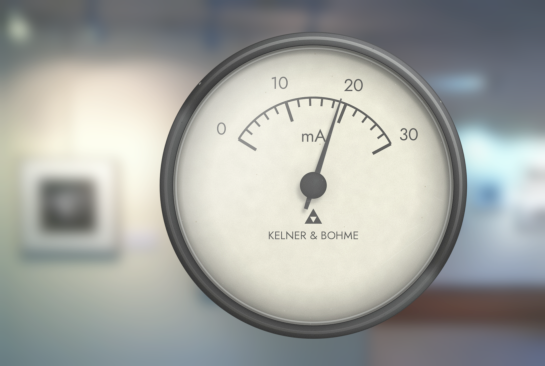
19 mA
